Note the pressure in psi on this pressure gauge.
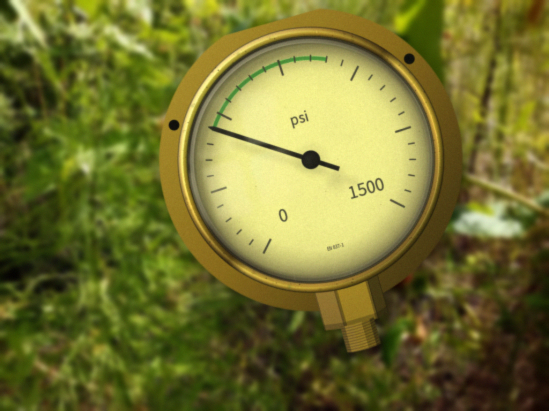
450 psi
